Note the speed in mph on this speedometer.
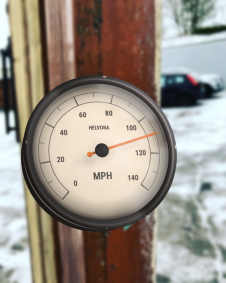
110 mph
